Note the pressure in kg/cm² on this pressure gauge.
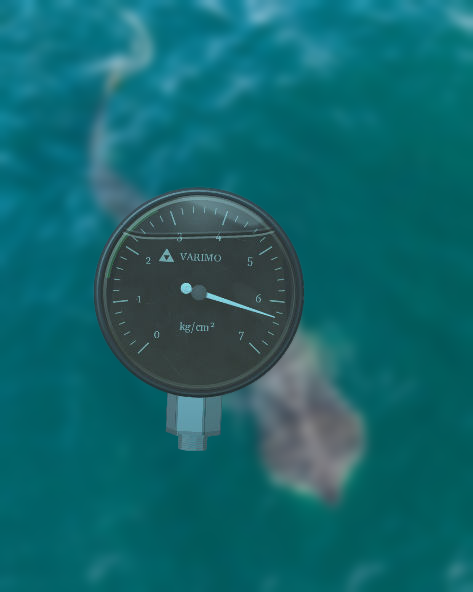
6.3 kg/cm²
